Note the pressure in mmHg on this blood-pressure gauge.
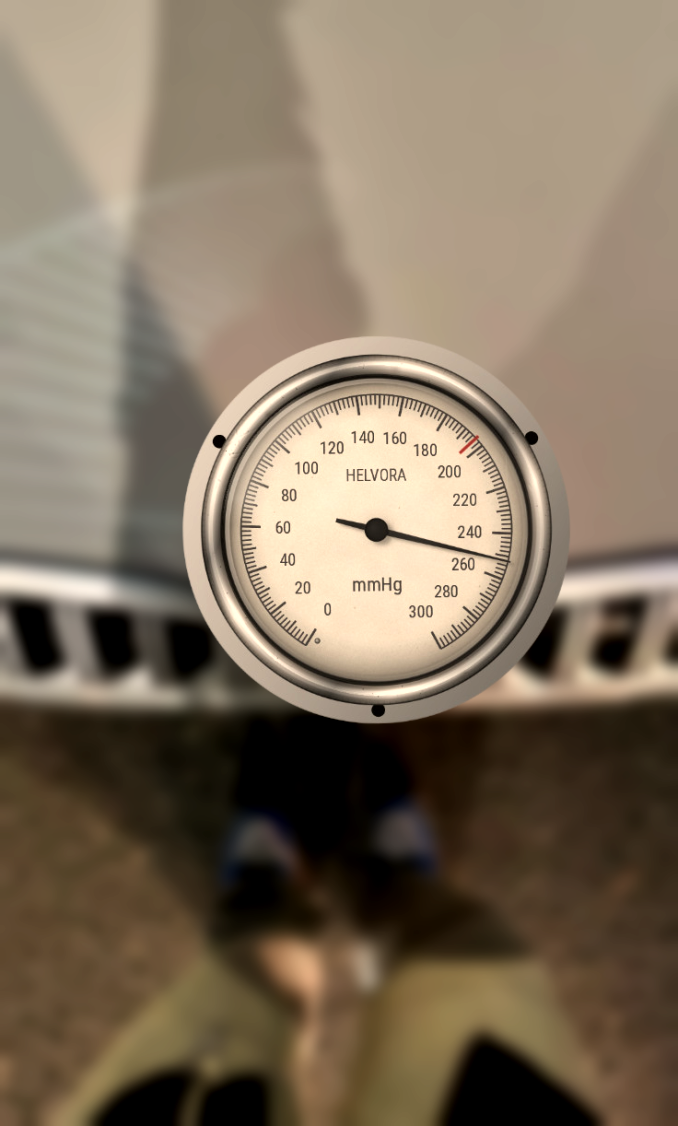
252 mmHg
